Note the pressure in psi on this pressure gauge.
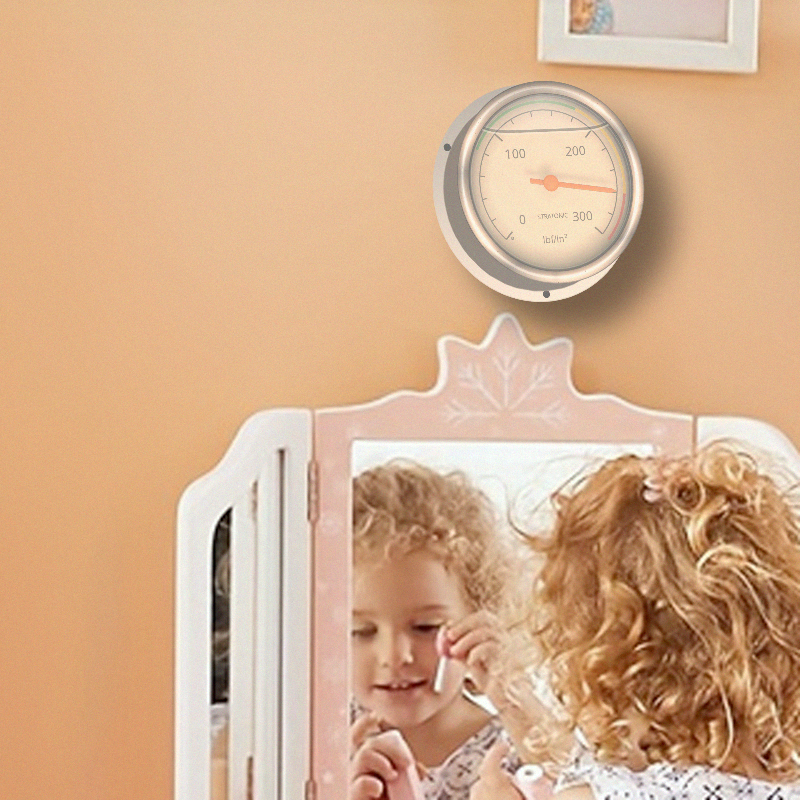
260 psi
